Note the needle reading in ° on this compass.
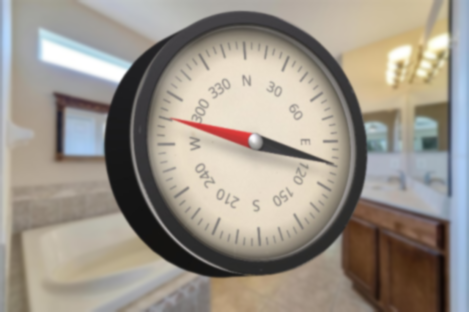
285 °
